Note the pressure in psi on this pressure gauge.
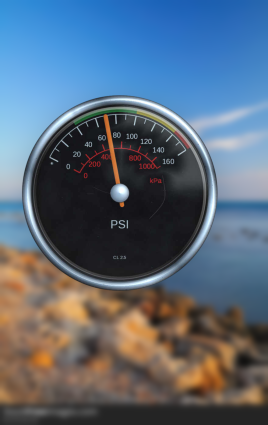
70 psi
